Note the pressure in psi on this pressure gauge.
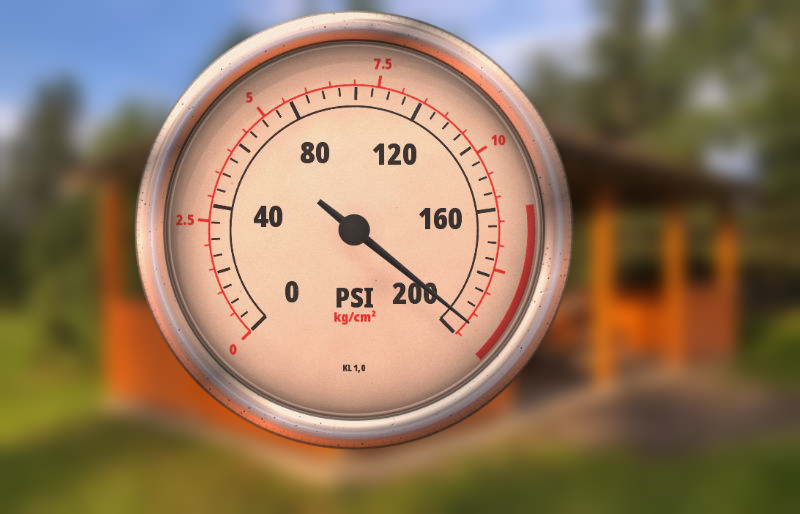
195 psi
